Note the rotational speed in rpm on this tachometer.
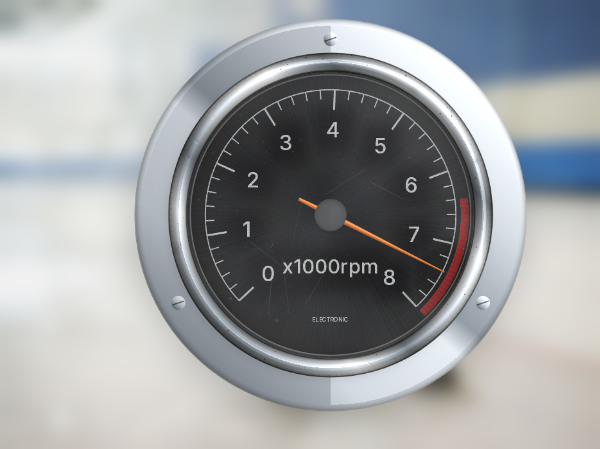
7400 rpm
